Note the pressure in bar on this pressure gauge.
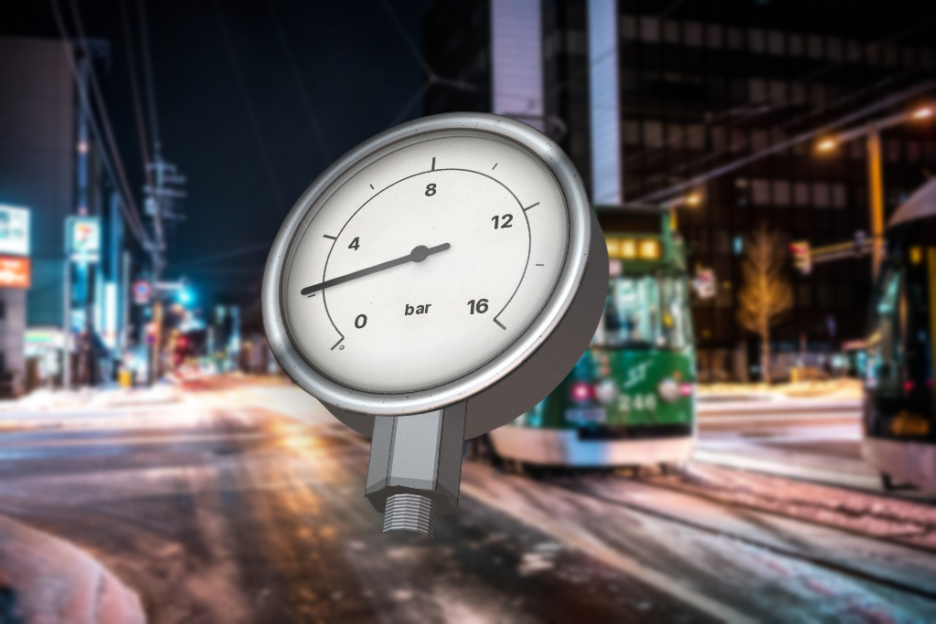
2 bar
